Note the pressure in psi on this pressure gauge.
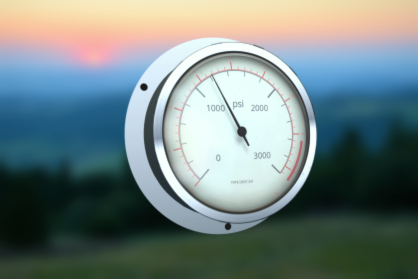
1200 psi
